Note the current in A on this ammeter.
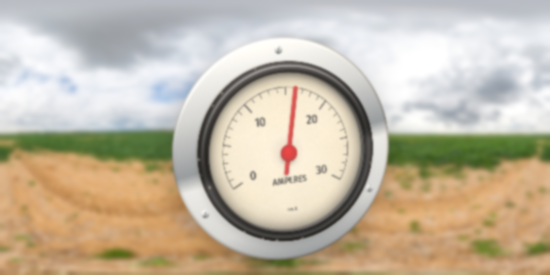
16 A
